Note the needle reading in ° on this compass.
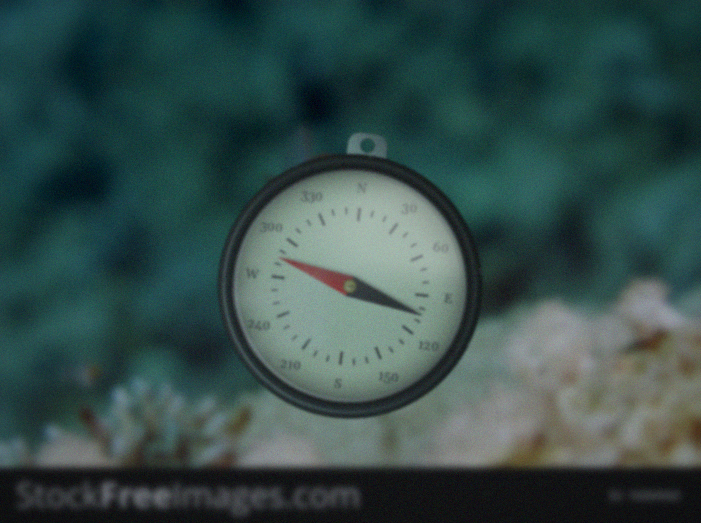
285 °
